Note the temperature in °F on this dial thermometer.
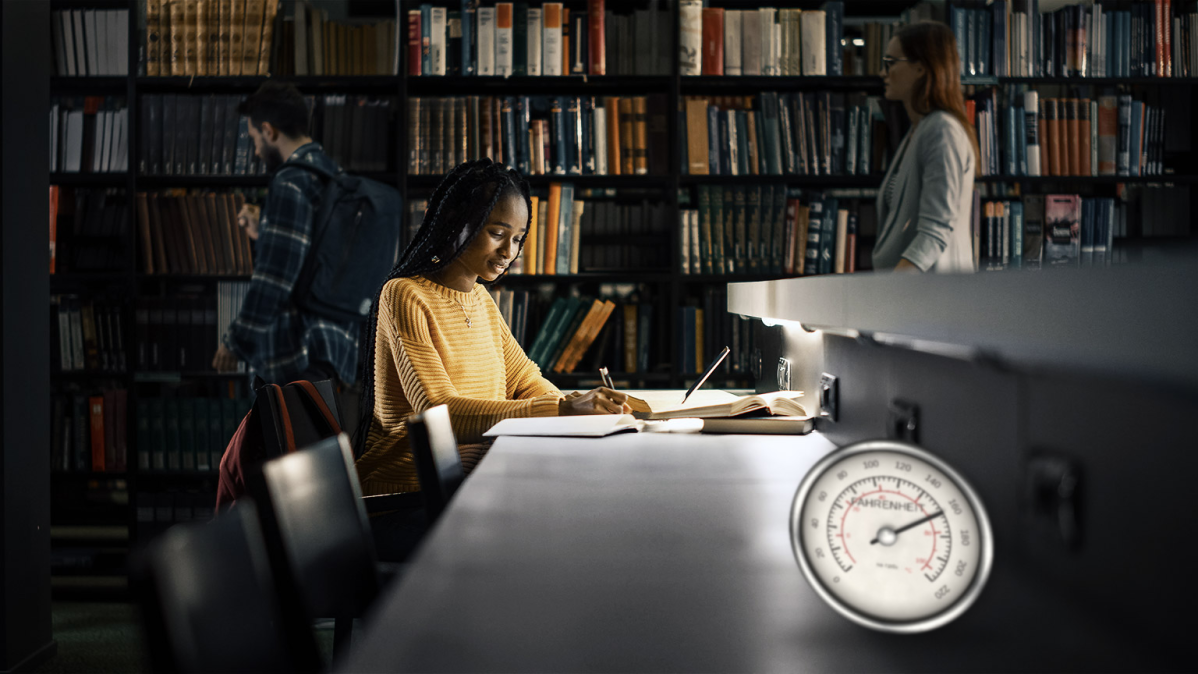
160 °F
